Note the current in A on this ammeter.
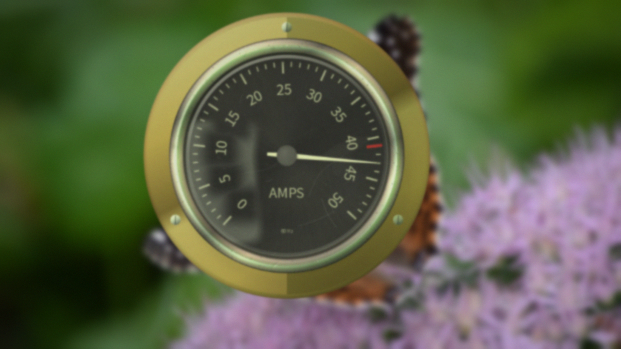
43 A
